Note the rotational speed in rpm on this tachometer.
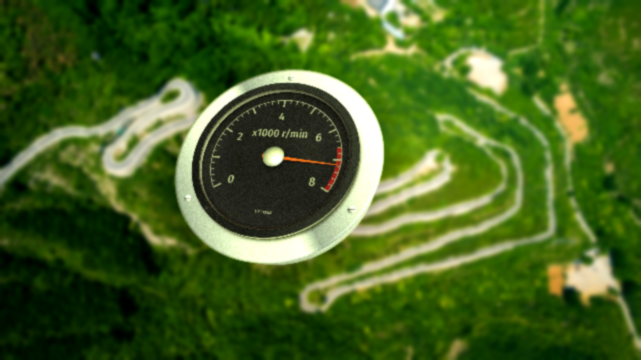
7200 rpm
